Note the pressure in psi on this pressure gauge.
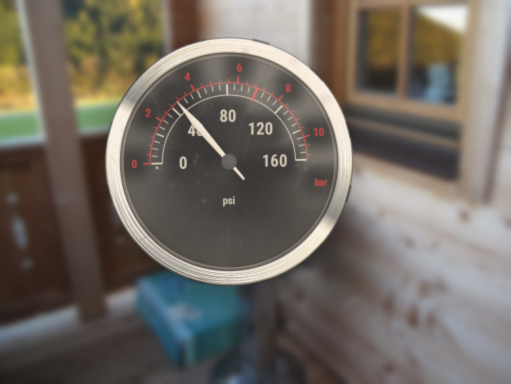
45 psi
